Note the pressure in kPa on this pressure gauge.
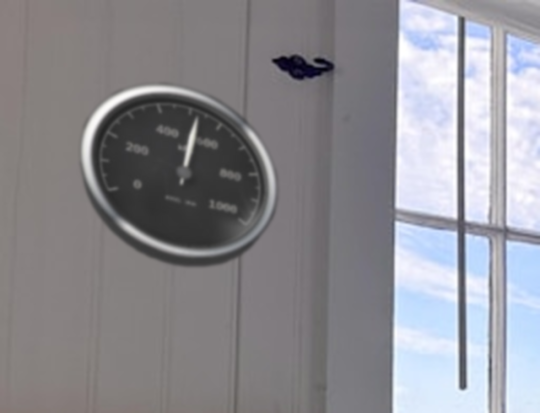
525 kPa
